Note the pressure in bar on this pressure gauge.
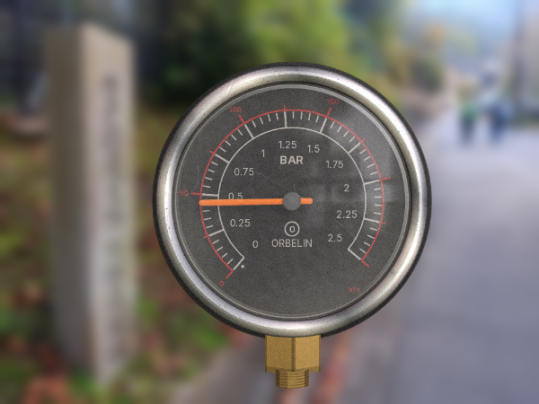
0.45 bar
